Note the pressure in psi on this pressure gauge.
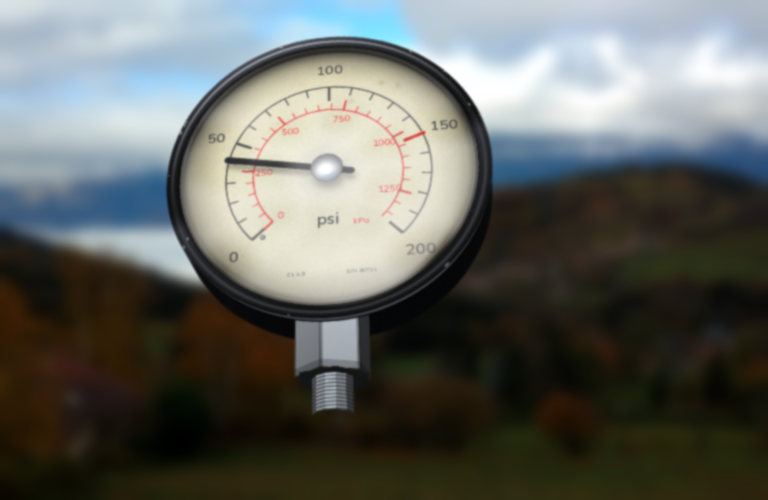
40 psi
